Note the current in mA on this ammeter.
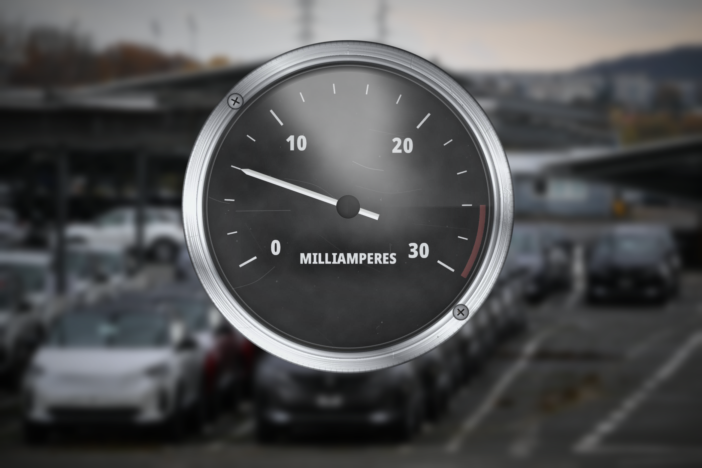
6 mA
